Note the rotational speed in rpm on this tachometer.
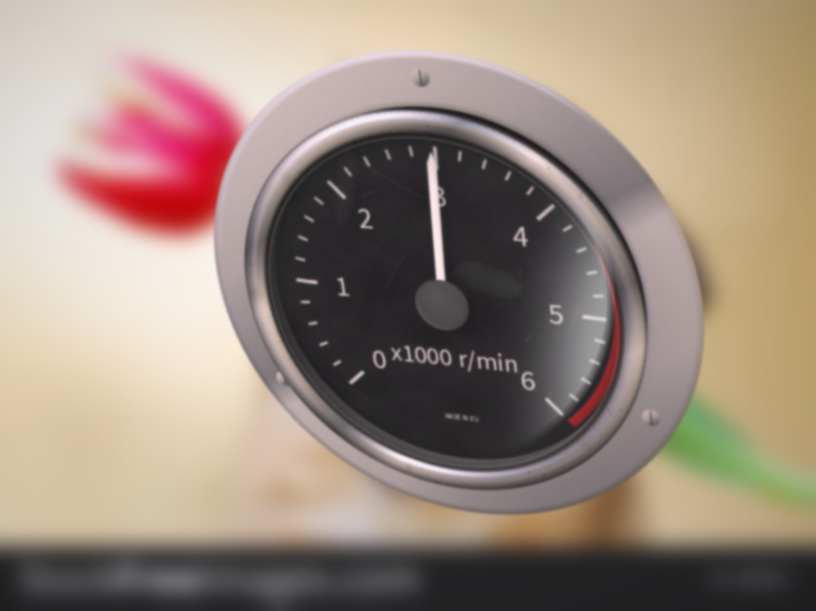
3000 rpm
